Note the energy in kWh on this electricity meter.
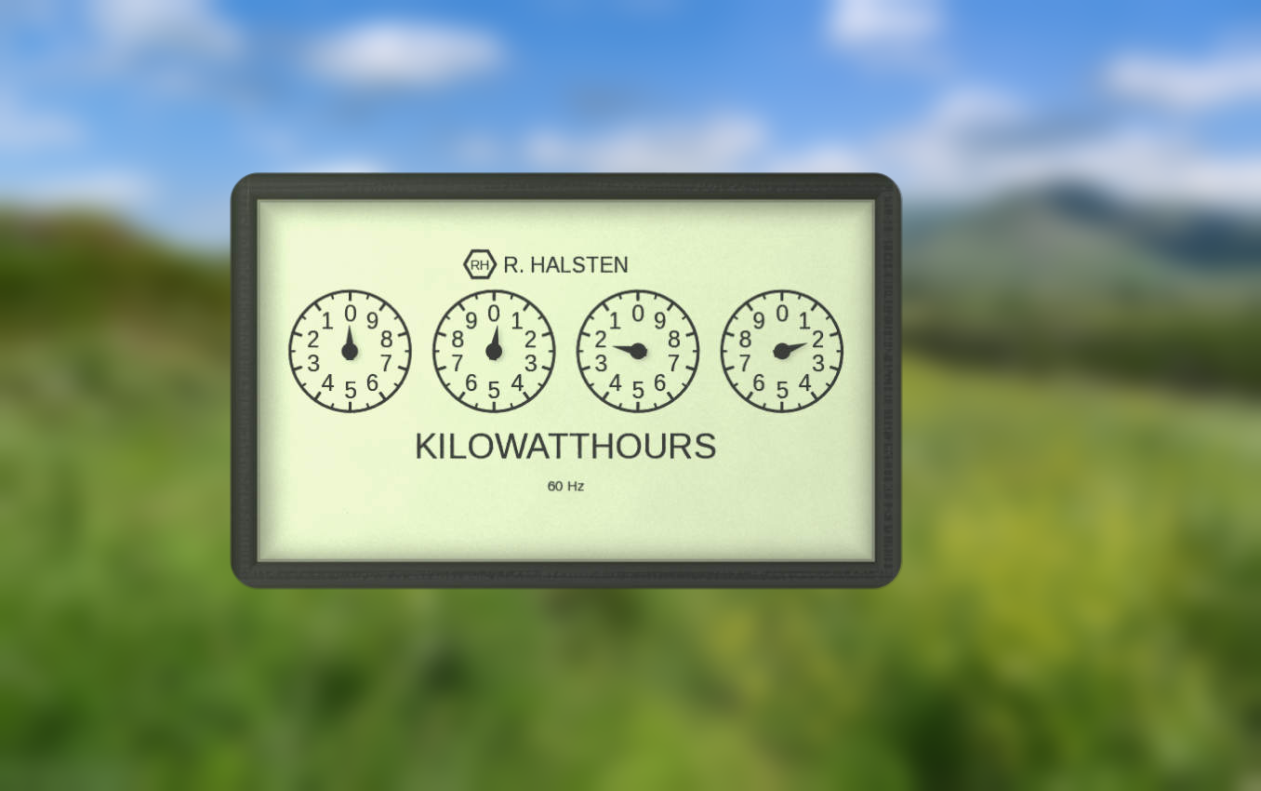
22 kWh
